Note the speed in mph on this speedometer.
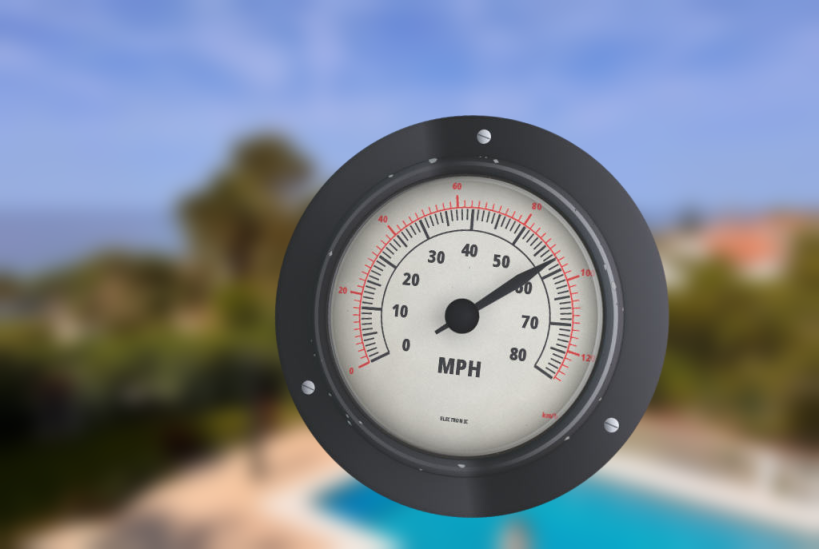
58 mph
